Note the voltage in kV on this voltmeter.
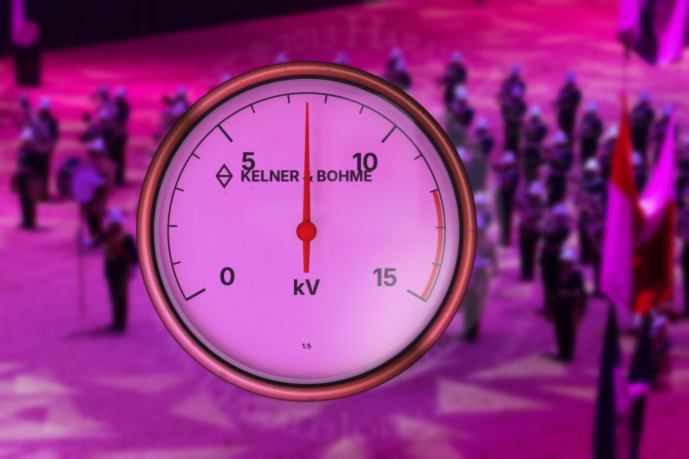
7.5 kV
